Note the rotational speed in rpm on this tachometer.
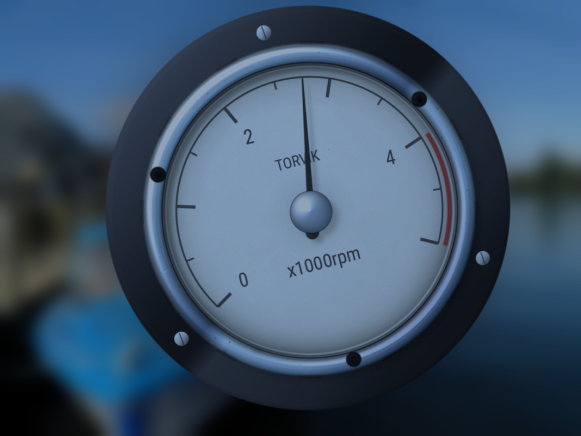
2750 rpm
